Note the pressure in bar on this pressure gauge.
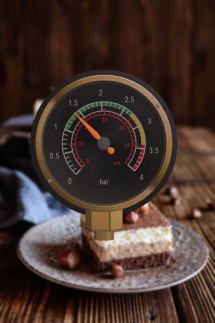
1.4 bar
